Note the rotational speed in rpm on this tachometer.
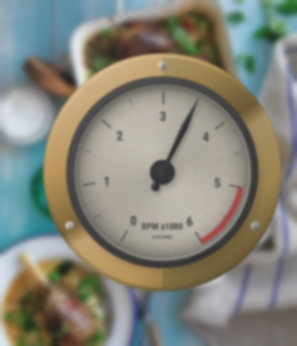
3500 rpm
